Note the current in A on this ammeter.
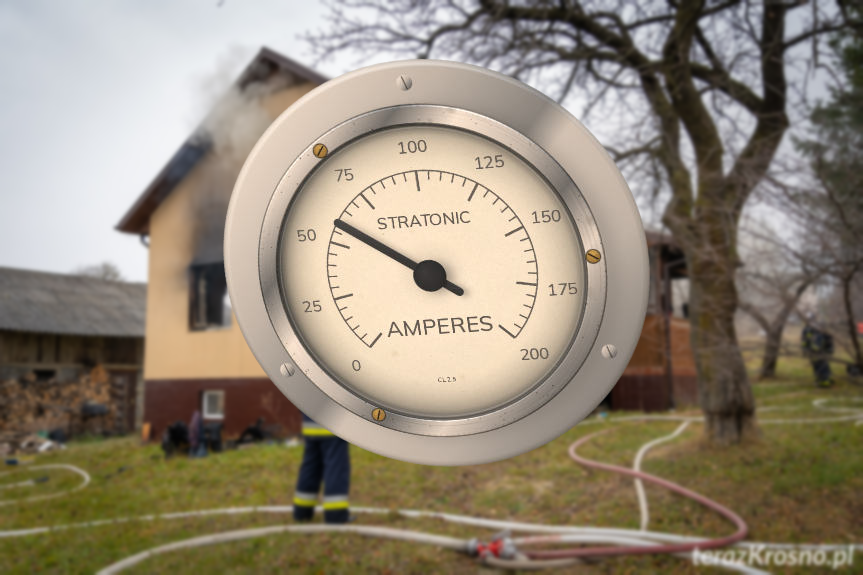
60 A
